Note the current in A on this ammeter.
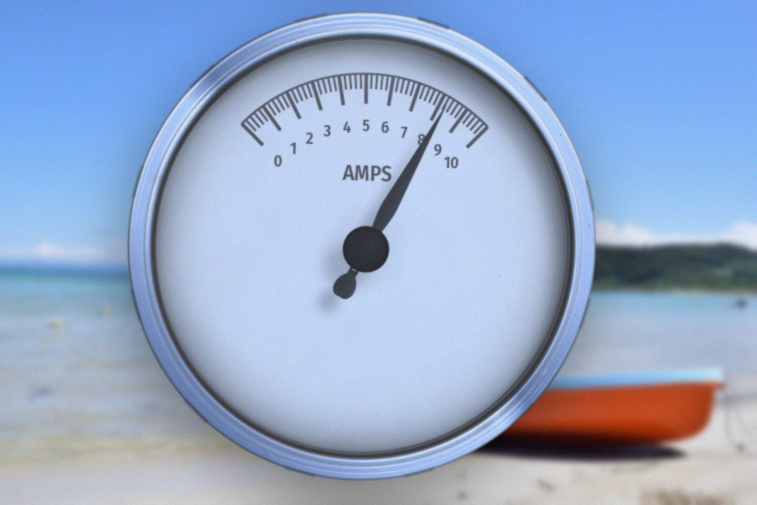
8.2 A
